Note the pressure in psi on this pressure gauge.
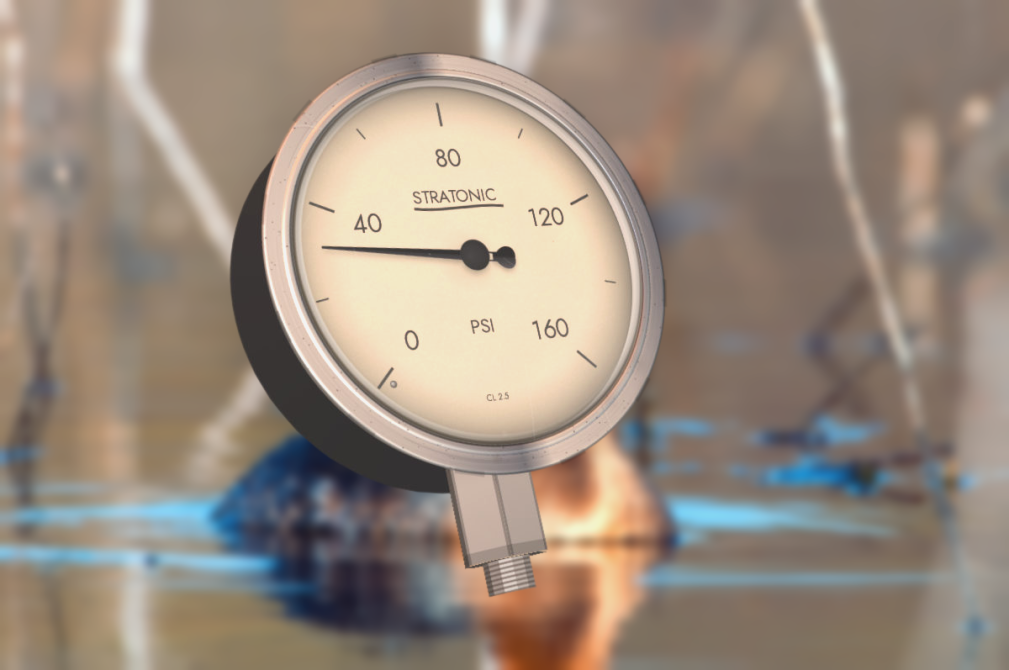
30 psi
